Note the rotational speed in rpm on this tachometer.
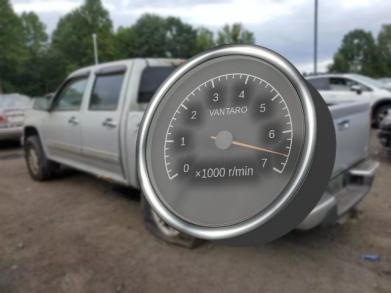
6600 rpm
